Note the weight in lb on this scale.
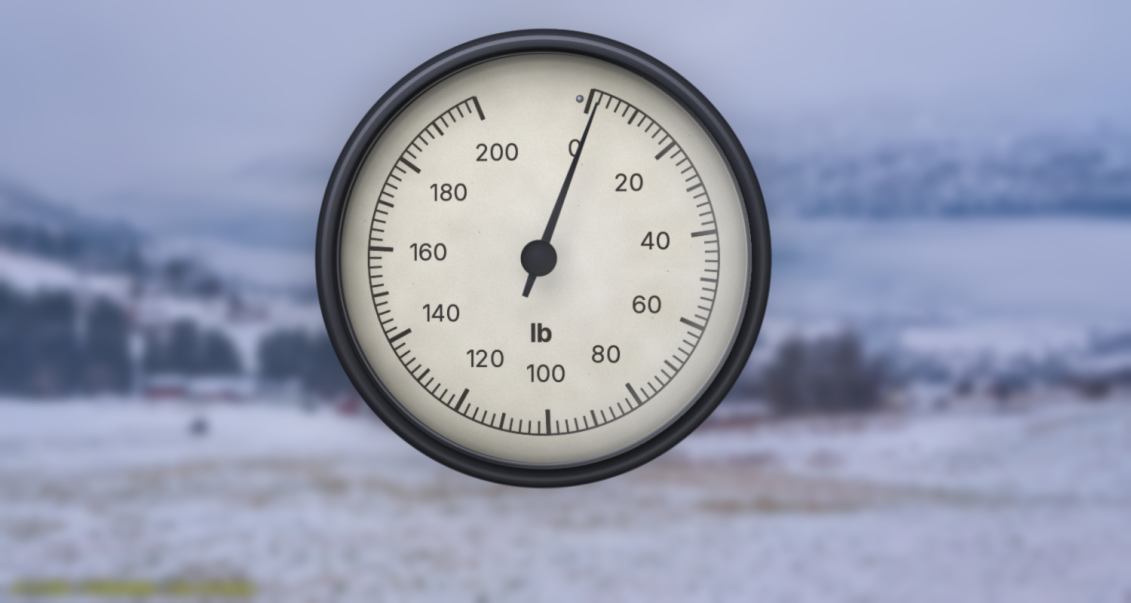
2 lb
